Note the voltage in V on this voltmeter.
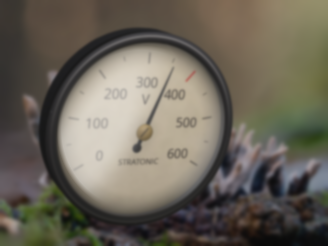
350 V
